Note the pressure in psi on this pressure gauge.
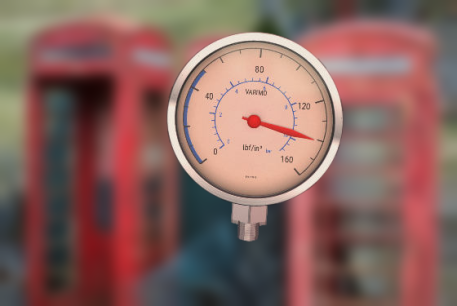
140 psi
